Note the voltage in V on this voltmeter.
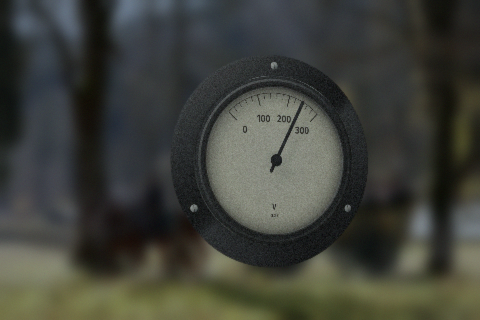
240 V
